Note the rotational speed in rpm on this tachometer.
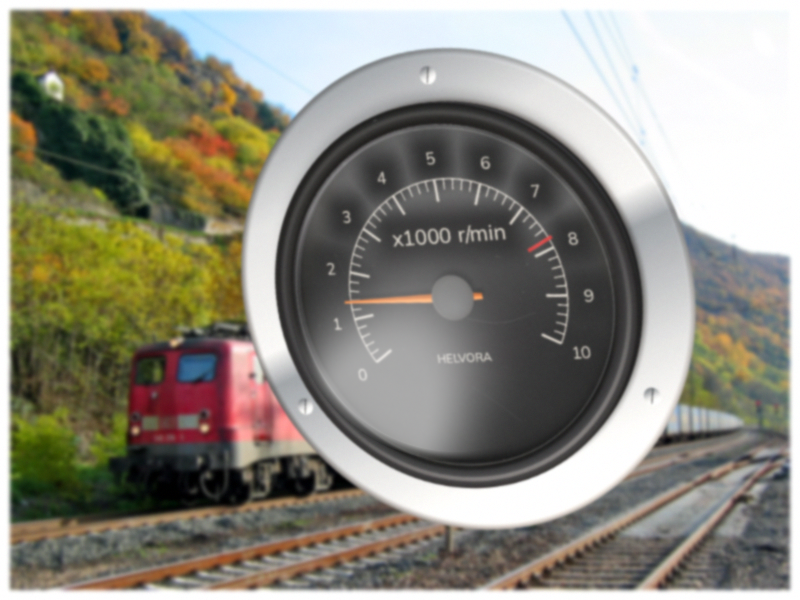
1400 rpm
